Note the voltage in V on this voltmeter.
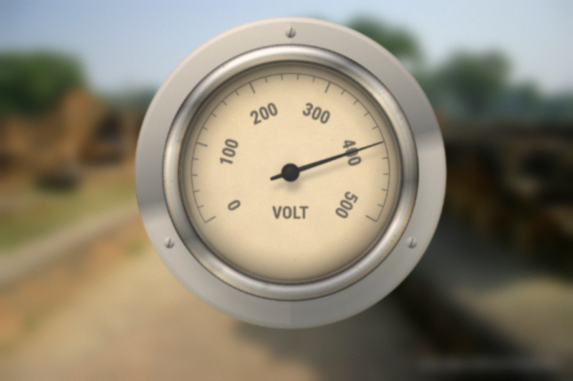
400 V
